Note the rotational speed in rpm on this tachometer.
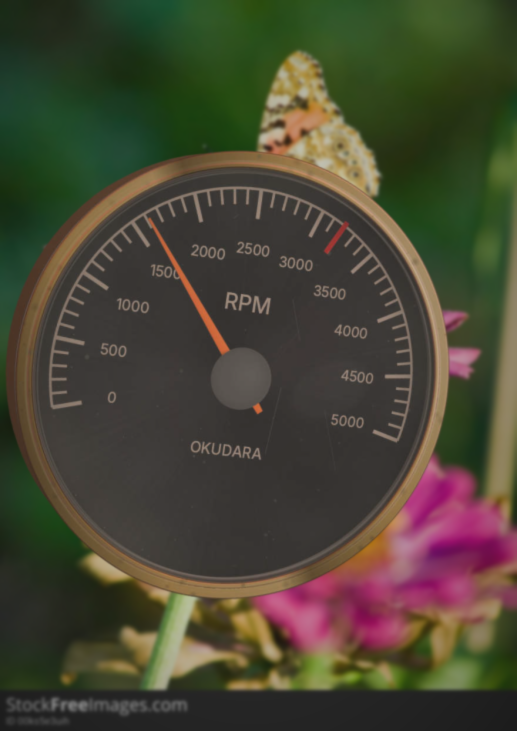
1600 rpm
